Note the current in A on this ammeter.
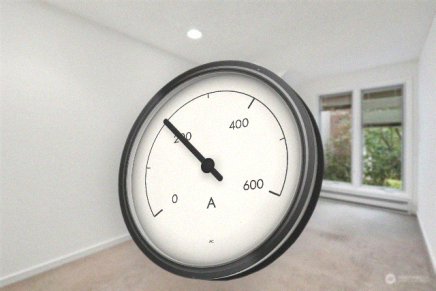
200 A
